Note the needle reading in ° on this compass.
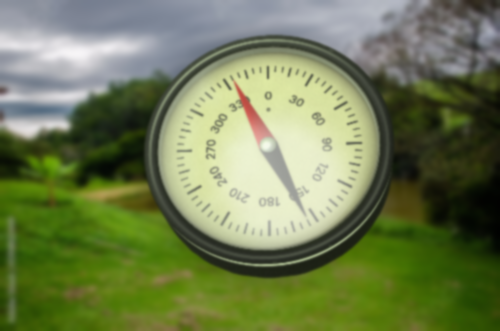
335 °
